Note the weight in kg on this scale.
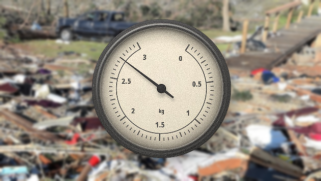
2.75 kg
